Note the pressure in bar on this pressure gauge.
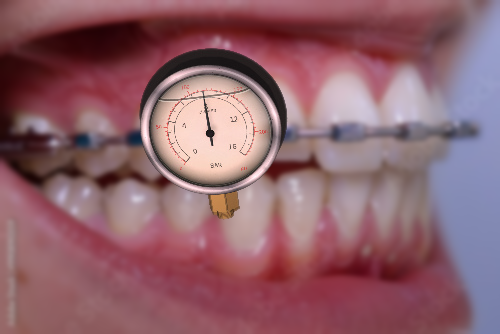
8 bar
